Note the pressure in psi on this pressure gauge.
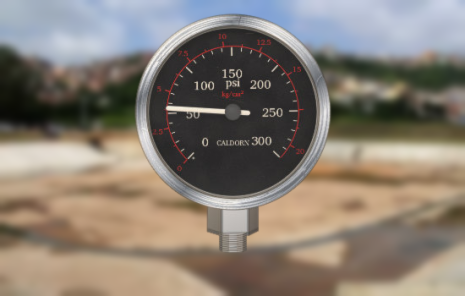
55 psi
